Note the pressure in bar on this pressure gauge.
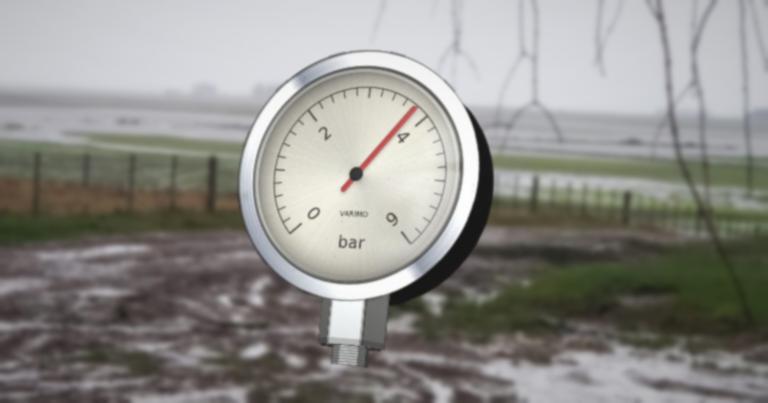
3.8 bar
